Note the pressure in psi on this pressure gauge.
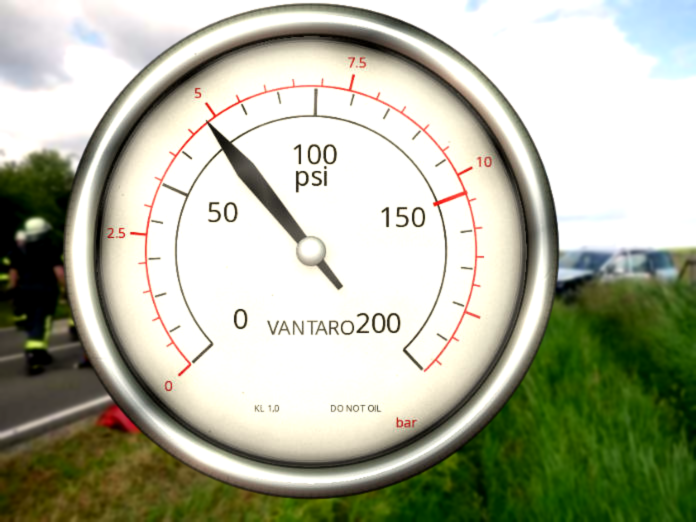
70 psi
